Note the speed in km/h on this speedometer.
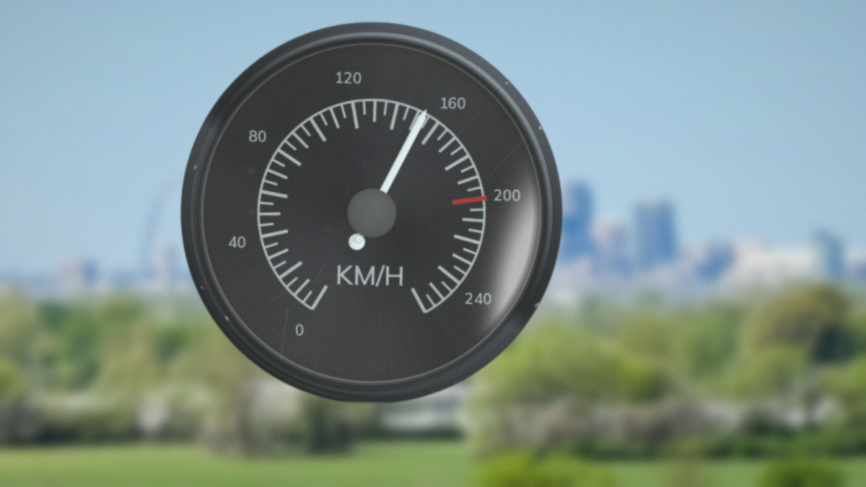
152.5 km/h
